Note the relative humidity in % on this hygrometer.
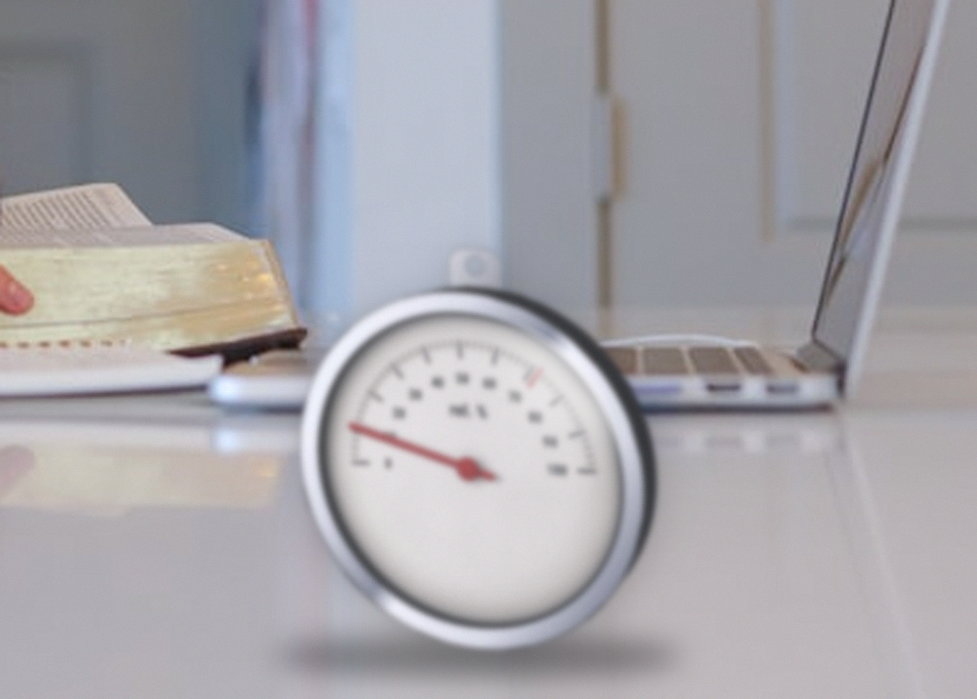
10 %
